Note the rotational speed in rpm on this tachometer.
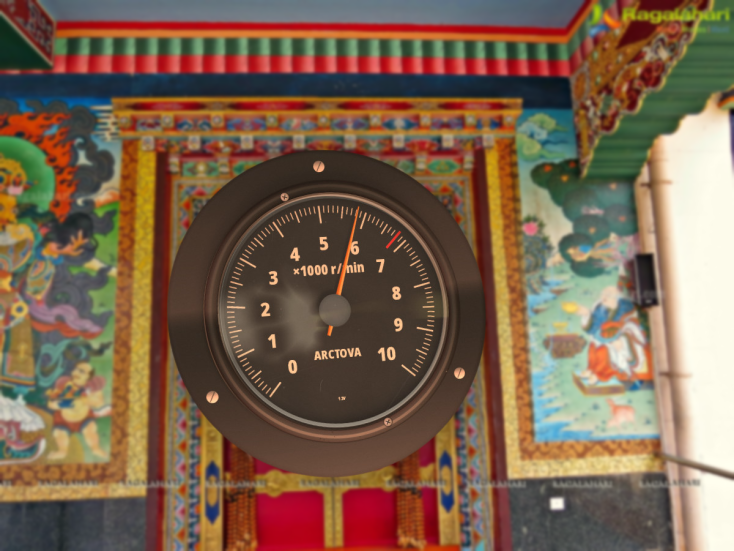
5800 rpm
